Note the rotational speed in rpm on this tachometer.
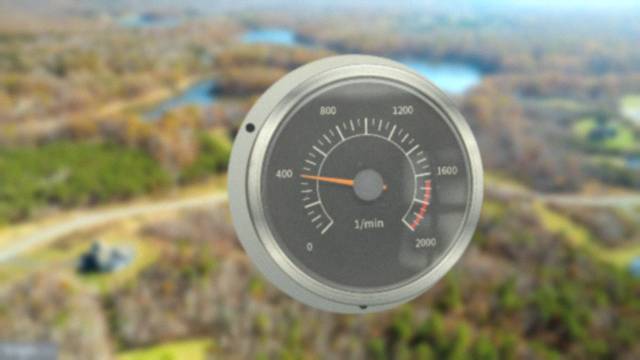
400 rpm
